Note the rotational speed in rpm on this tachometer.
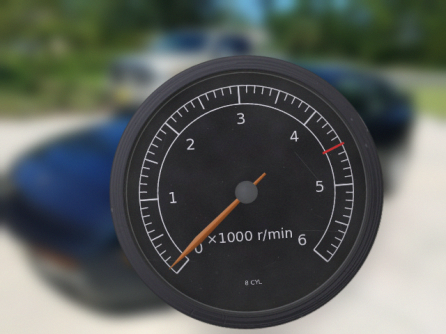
100 rpm
